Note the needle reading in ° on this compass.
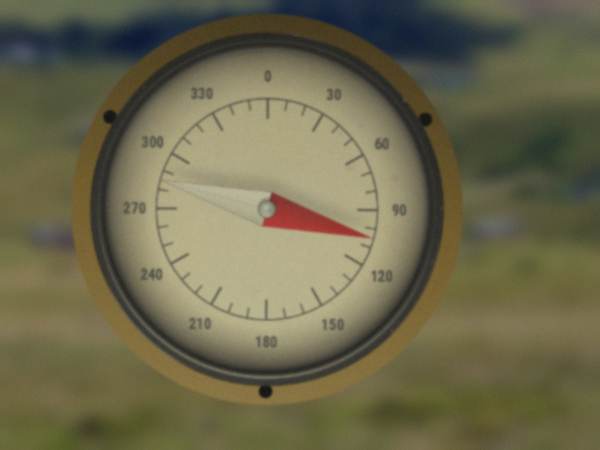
105 °
